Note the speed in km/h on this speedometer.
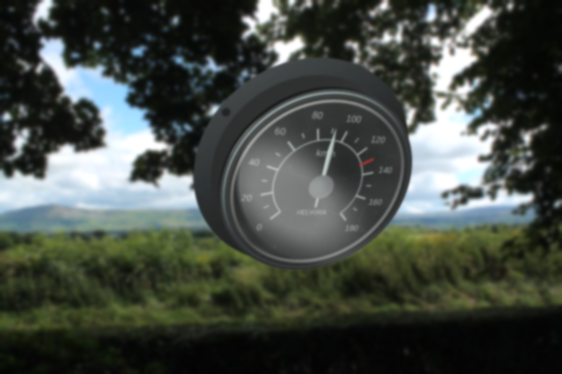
90 km/h
